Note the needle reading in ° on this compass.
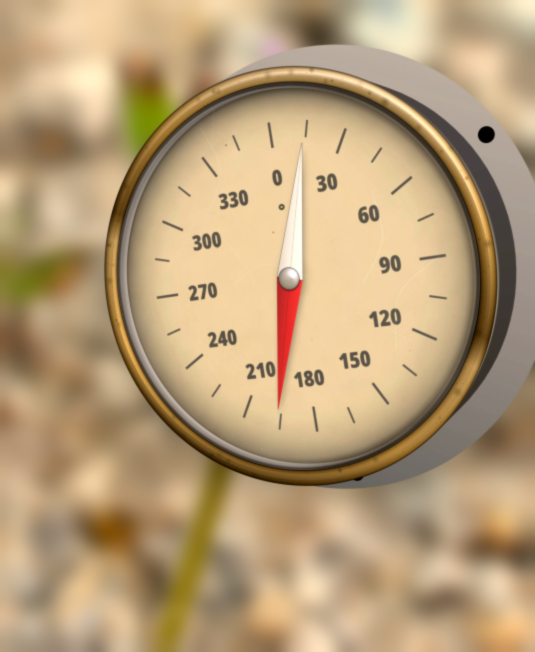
195 °
